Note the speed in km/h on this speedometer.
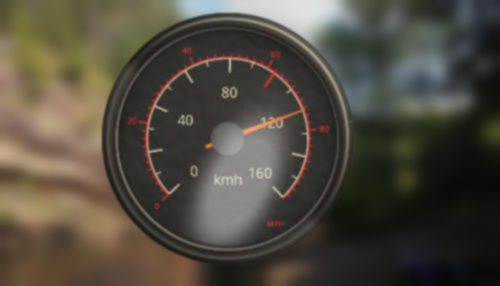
120 km/h
